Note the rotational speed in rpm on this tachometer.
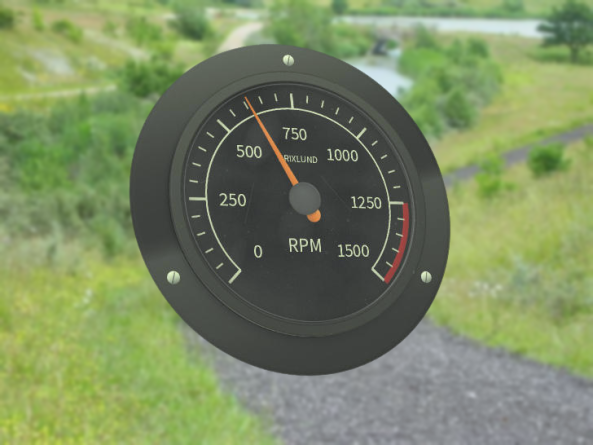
600 rpm
